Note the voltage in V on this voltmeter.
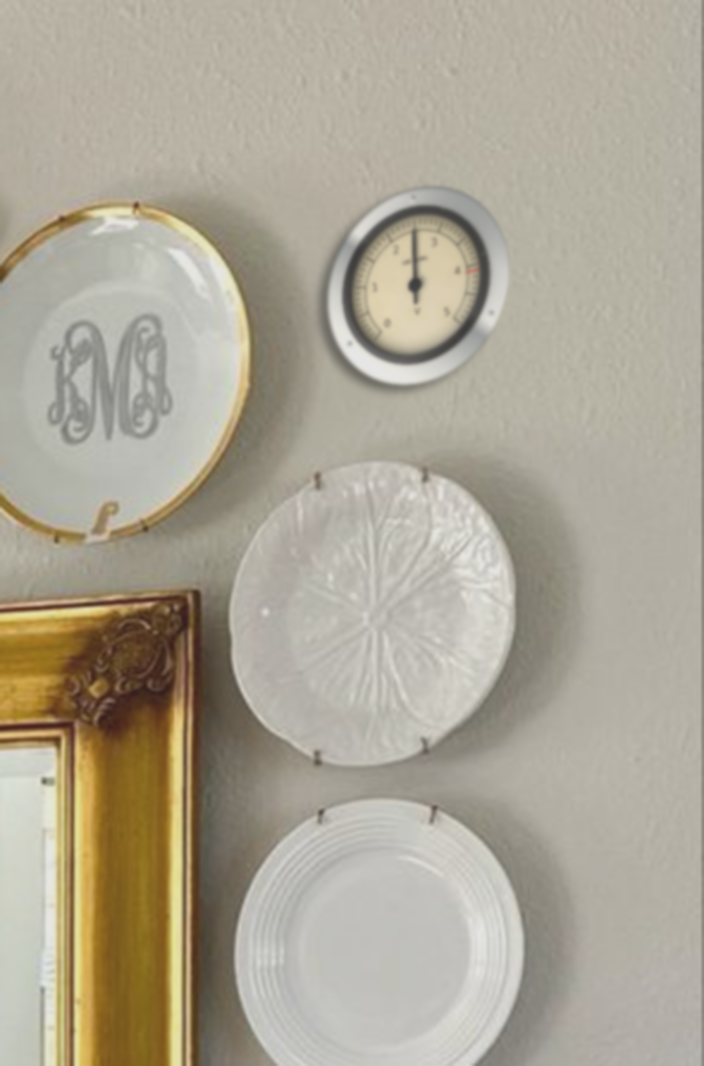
2.5 V
